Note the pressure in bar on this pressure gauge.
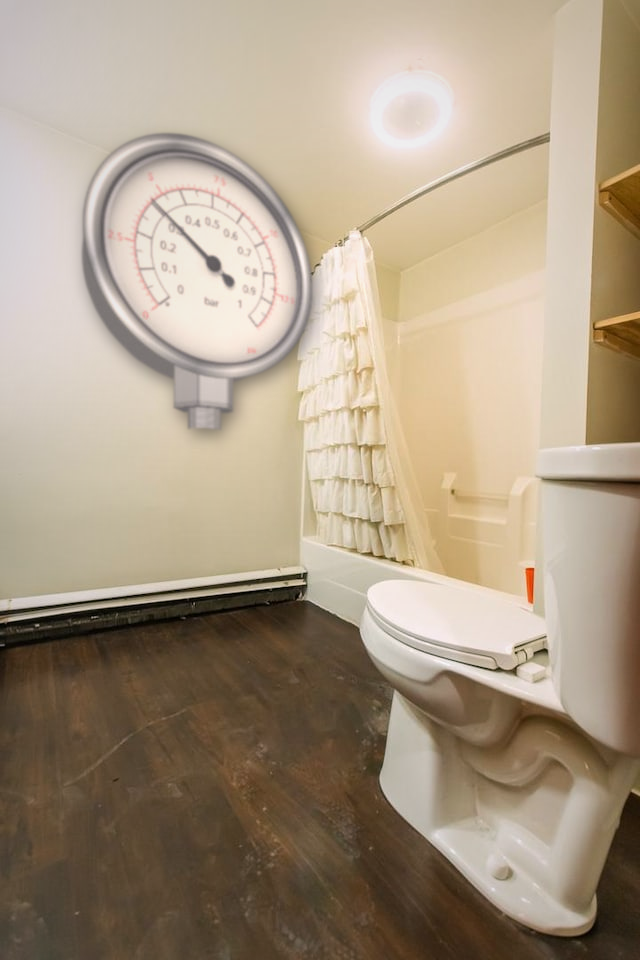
0.3 bar
